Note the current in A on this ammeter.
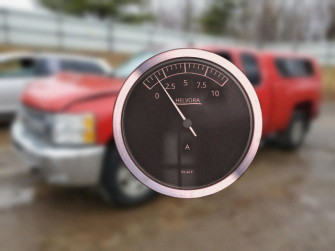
1.5 A
